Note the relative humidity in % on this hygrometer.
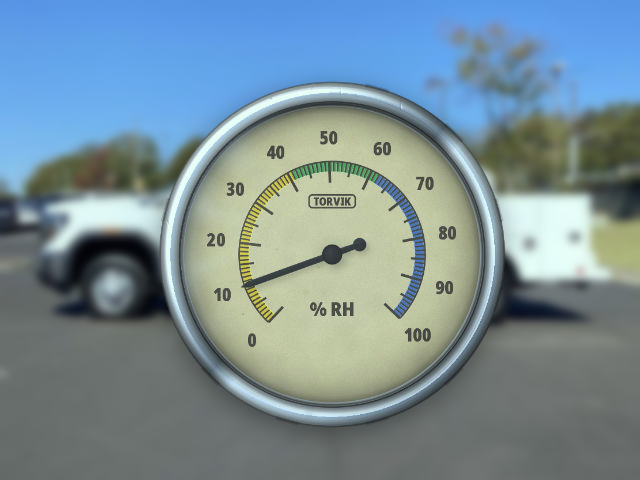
10 %
